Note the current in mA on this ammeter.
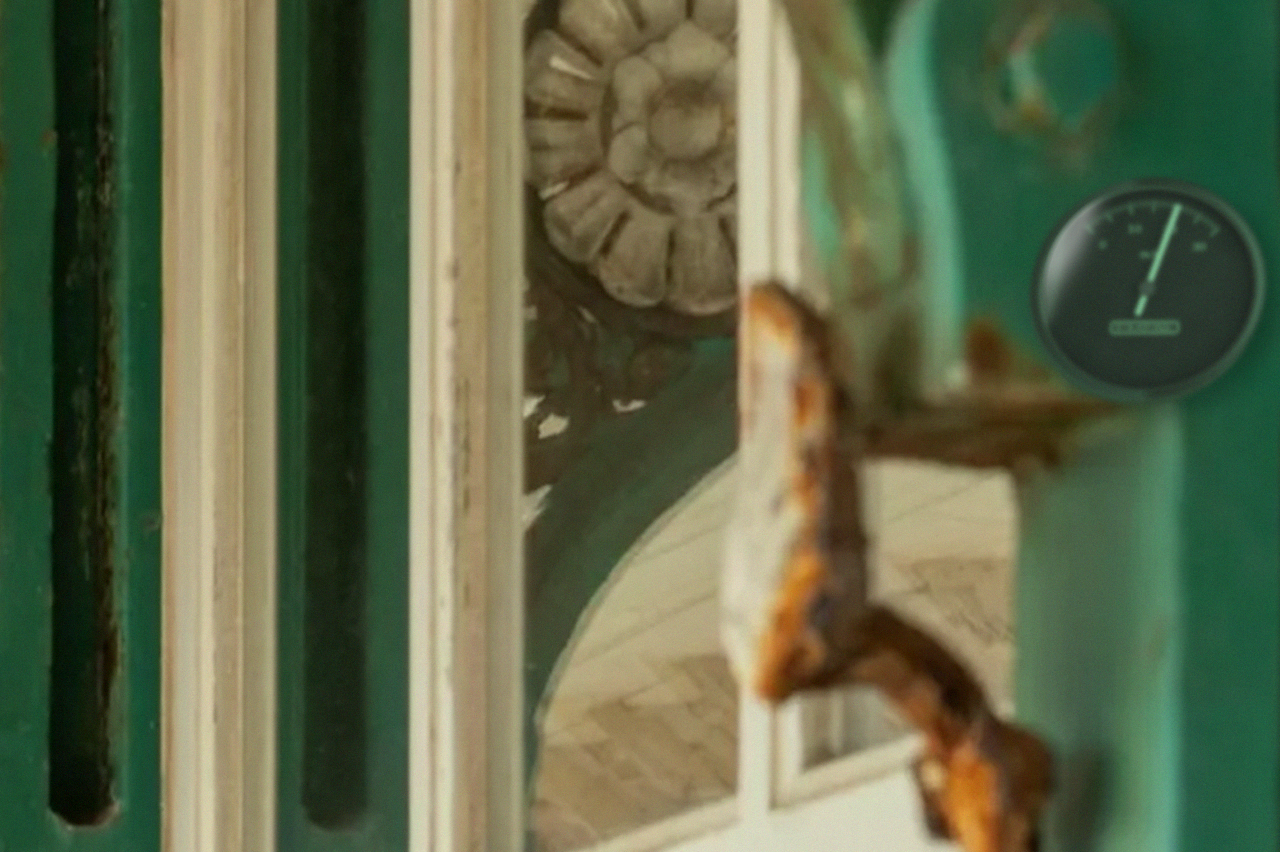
20 mA
